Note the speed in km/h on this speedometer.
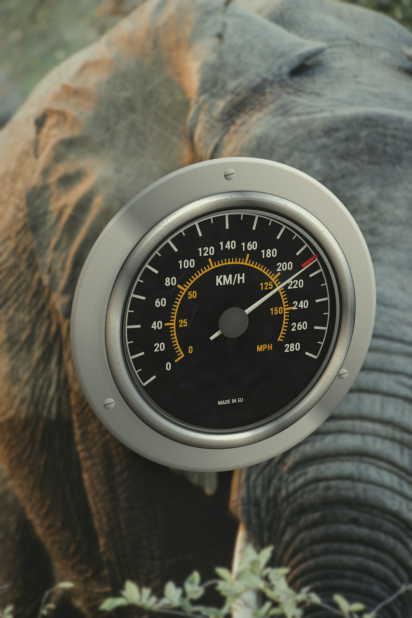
210 km/h
